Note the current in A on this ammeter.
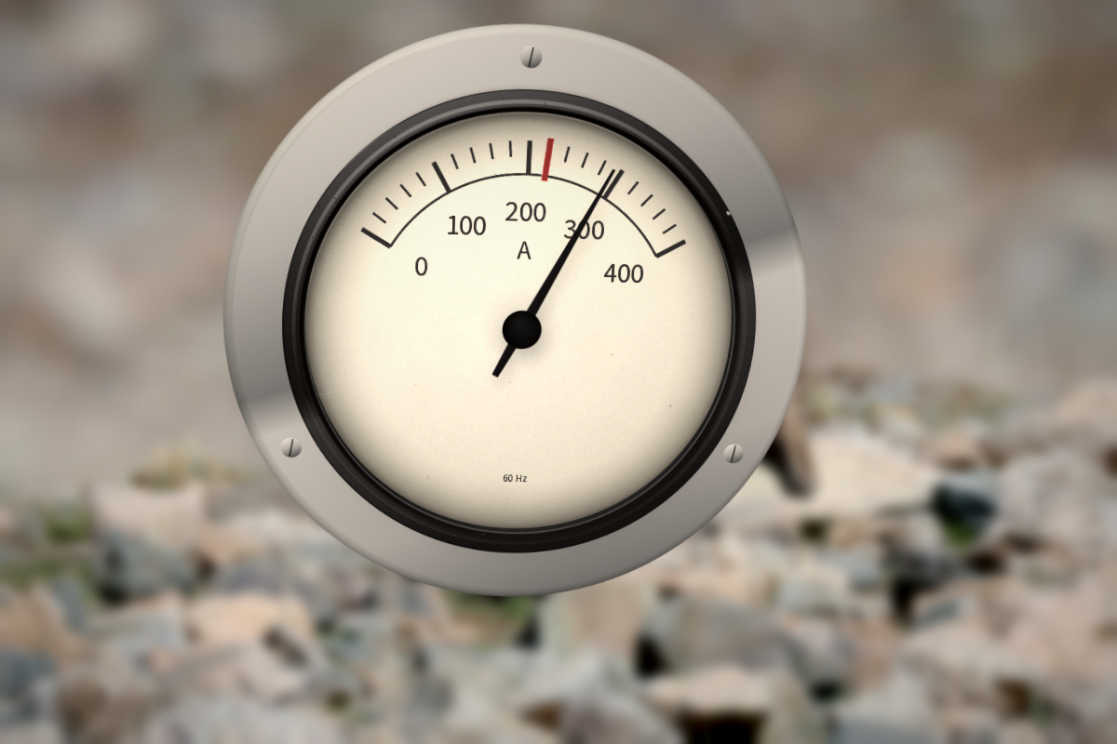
290 A
